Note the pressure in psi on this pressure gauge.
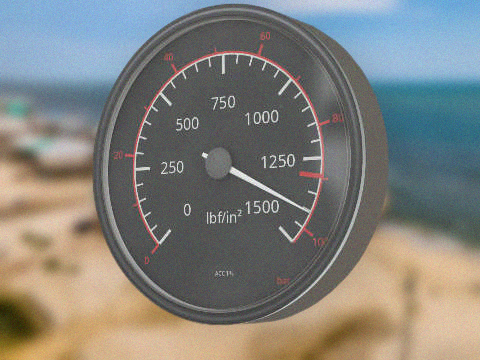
1400 psi
